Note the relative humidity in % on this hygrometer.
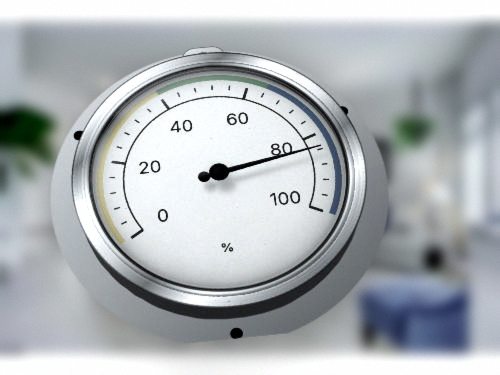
84 %
